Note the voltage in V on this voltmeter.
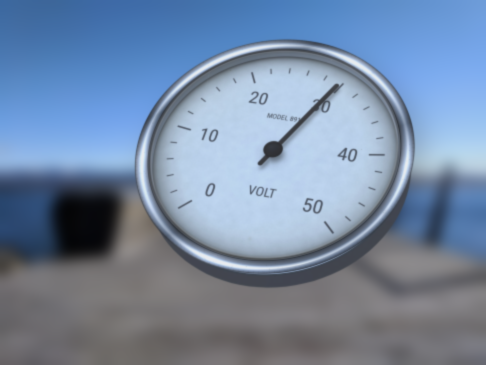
30 V
